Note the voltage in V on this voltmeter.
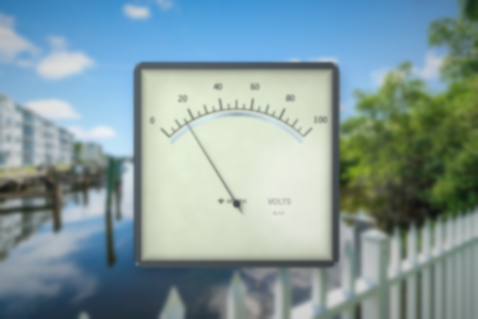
15 V
